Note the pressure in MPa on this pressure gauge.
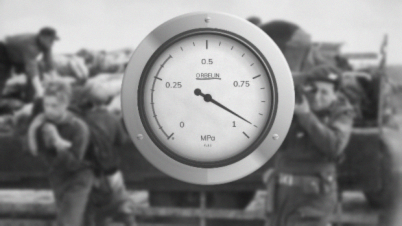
0.95 MPa
